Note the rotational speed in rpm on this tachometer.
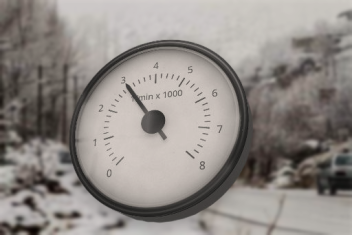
3000 rpm
